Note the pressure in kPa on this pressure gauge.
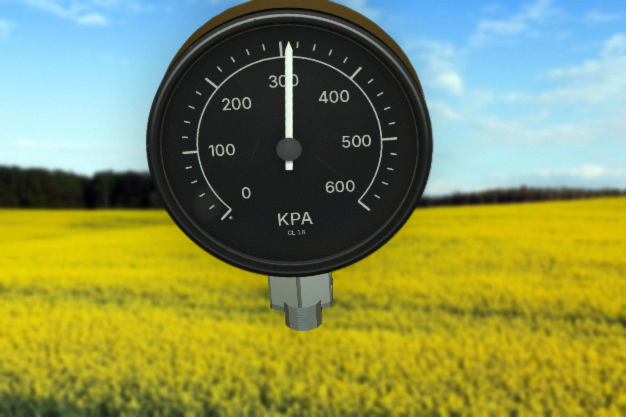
310 kPa
